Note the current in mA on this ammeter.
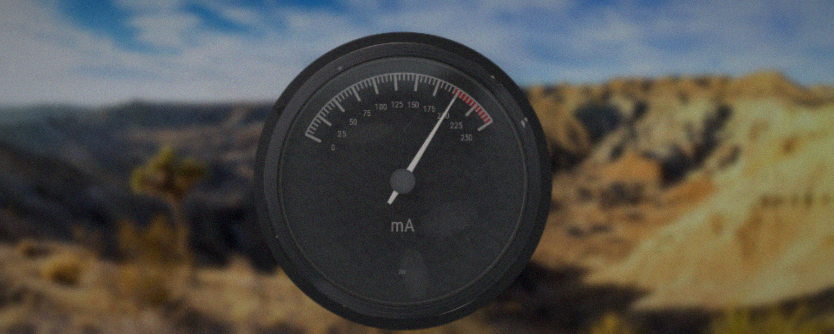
200 mA
